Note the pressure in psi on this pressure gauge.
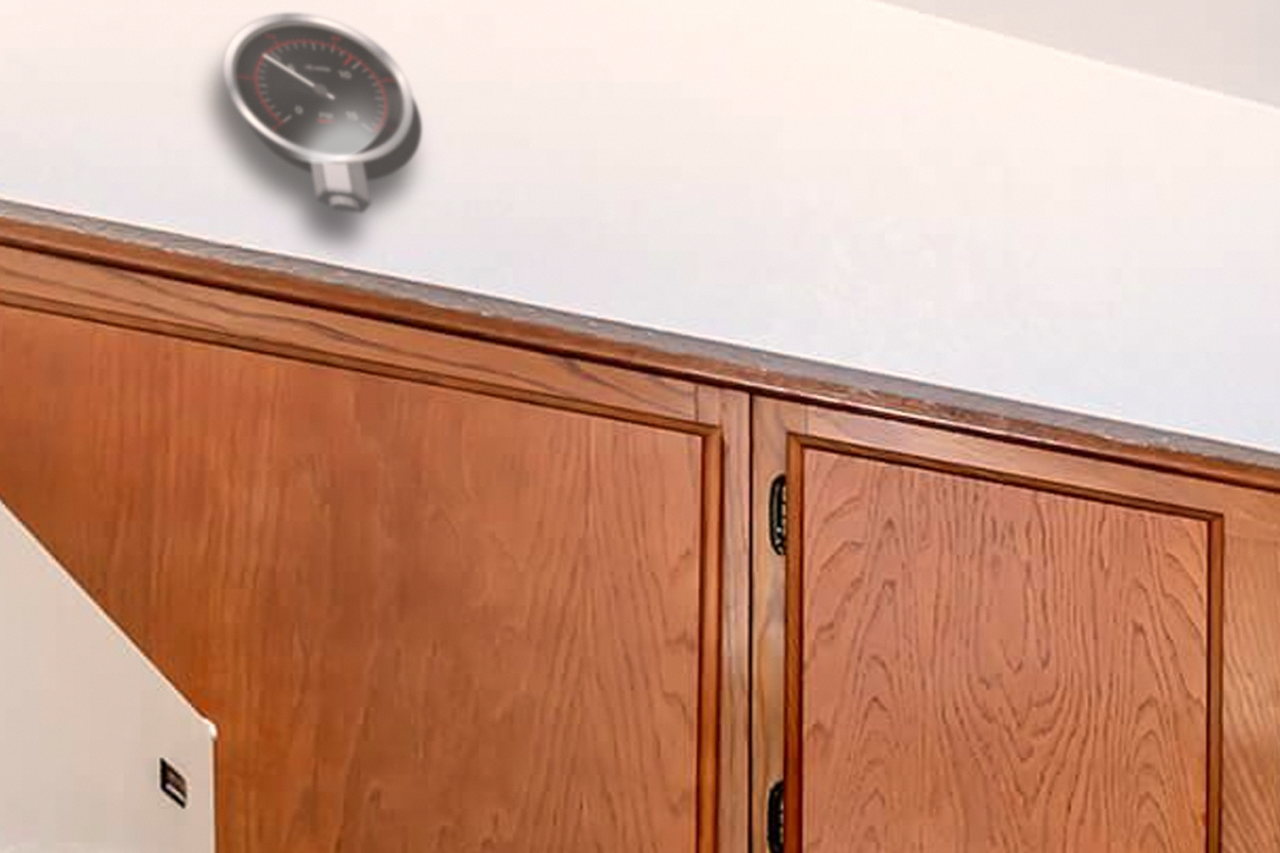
4.5 psi
